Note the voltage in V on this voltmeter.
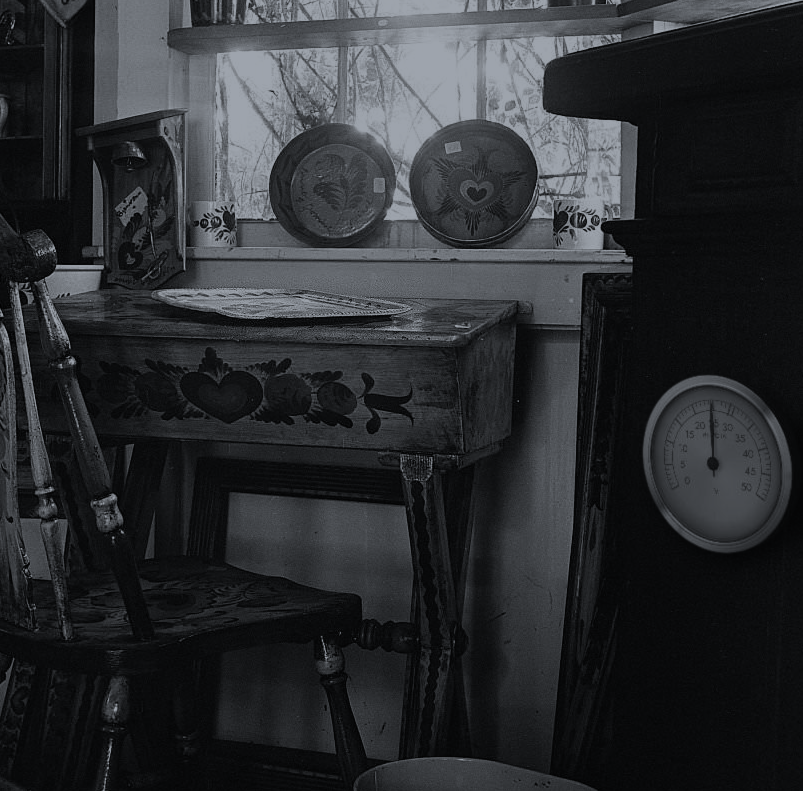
25 V
